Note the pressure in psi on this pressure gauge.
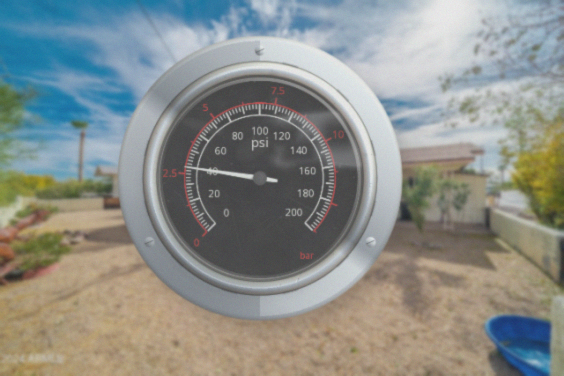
40 psi
